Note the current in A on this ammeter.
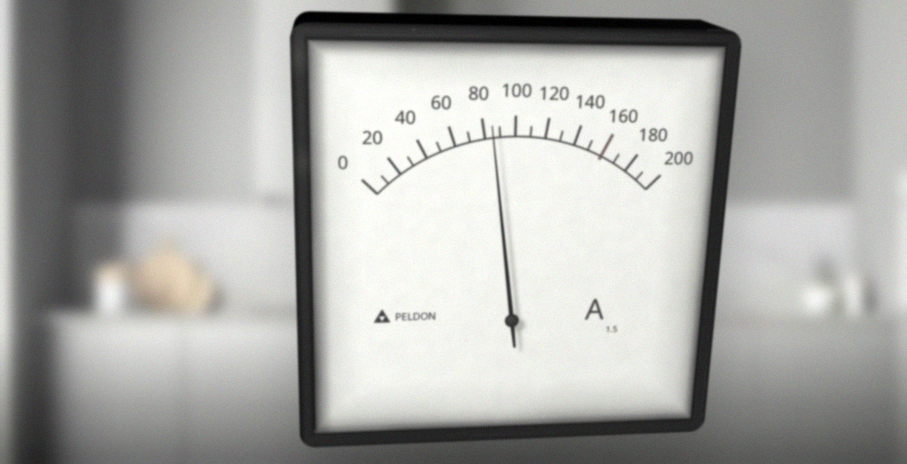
85 A
